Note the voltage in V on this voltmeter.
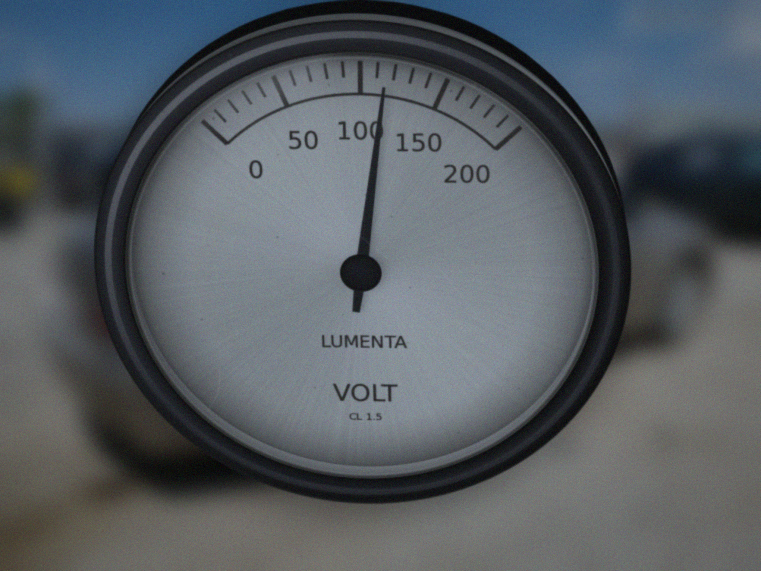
115 V
